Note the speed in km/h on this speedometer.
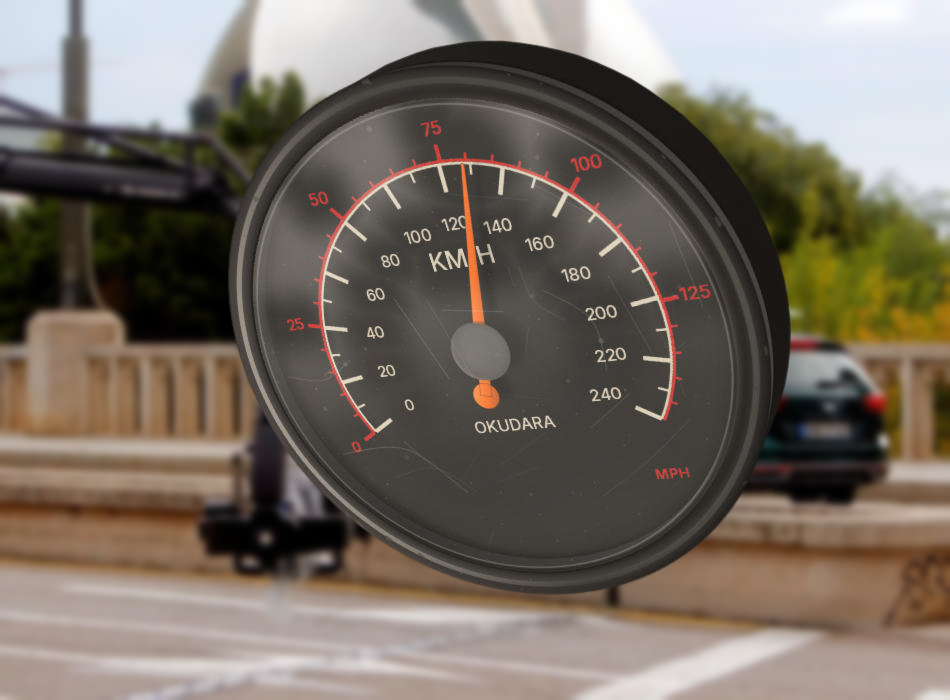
130 km/h
